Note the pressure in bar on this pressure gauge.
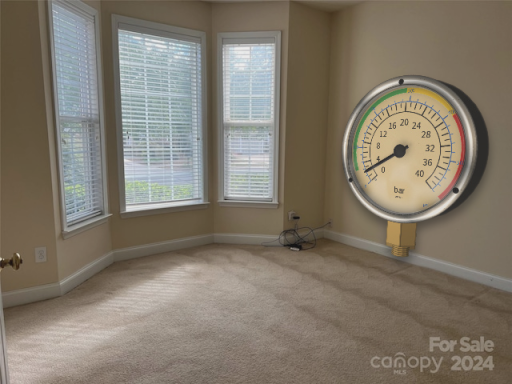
2 bar
